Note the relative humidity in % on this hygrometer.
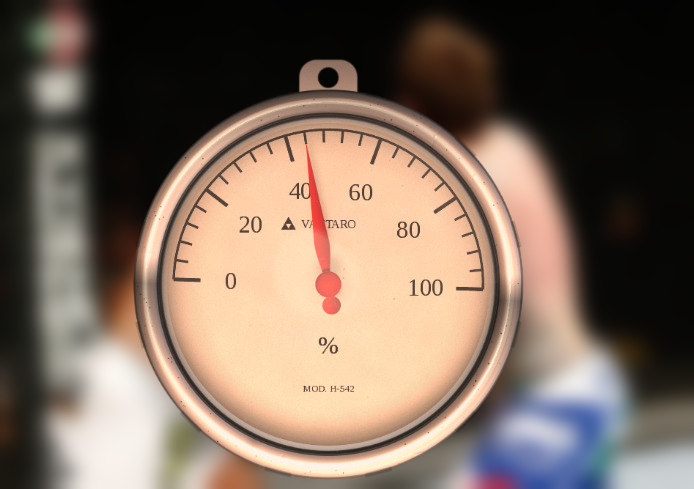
44 %
